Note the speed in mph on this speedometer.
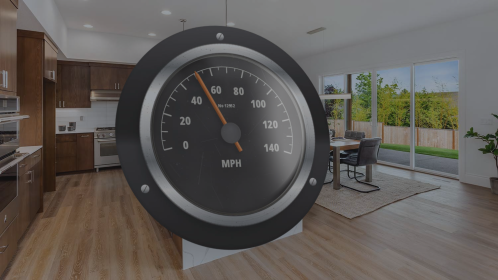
50 mph
